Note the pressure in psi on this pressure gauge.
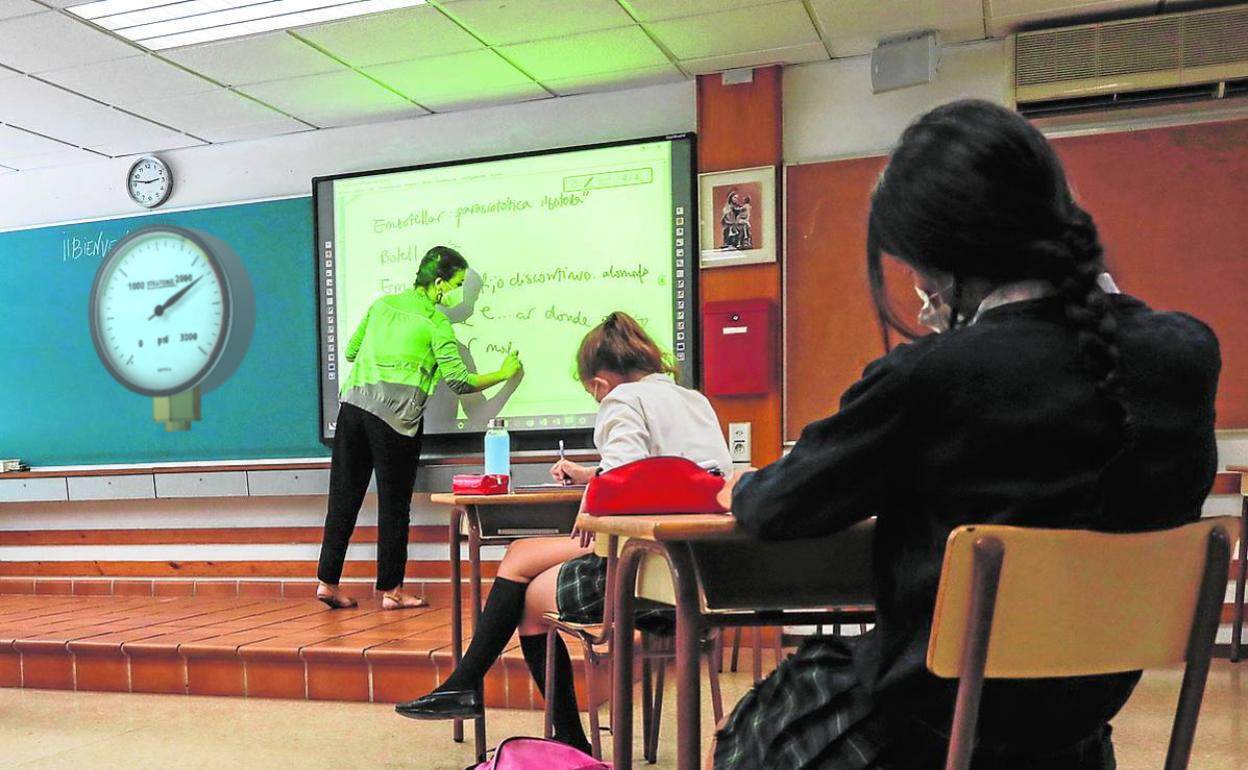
2200 psi
